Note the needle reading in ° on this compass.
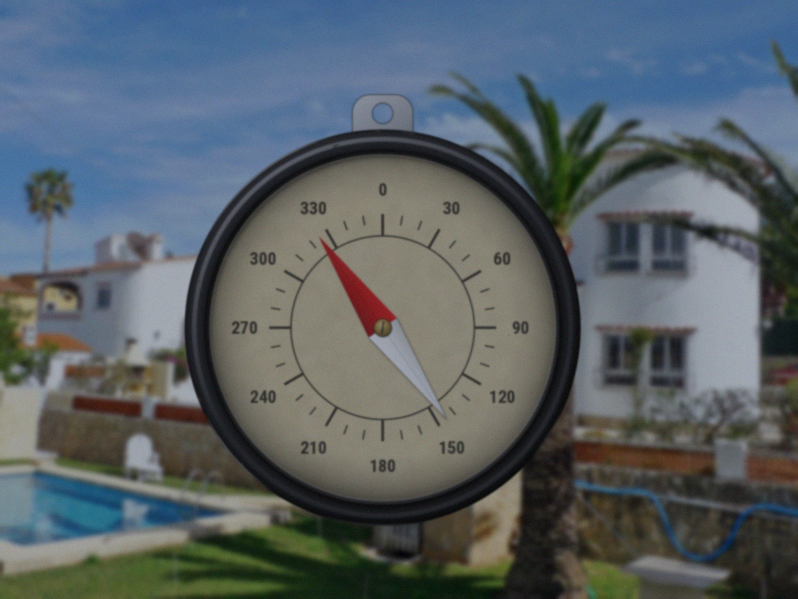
325 °
